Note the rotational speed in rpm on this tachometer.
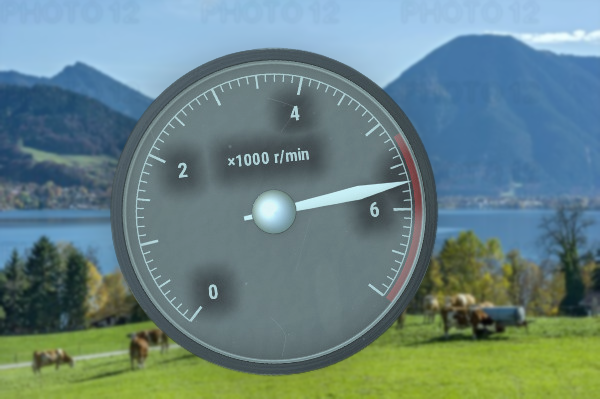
5700 rpm
